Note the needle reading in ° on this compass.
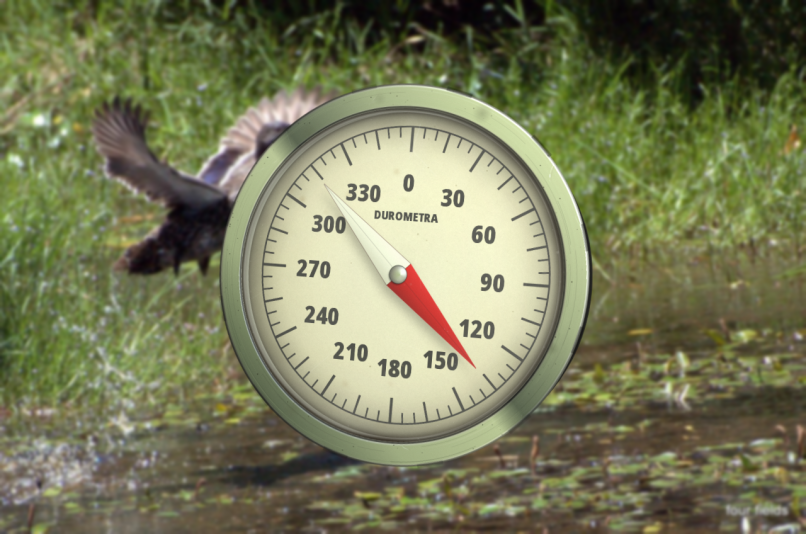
135 °
